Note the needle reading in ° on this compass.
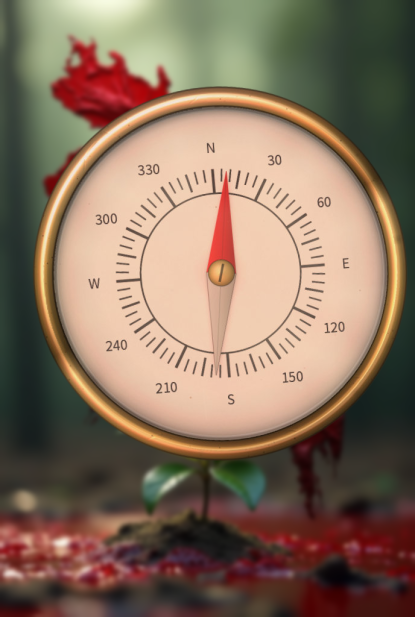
7.5 °
